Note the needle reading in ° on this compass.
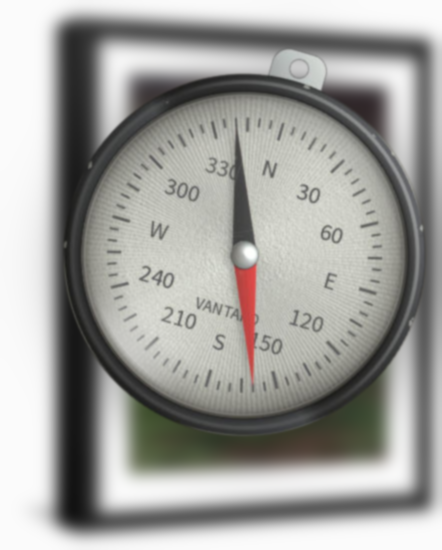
160 °
